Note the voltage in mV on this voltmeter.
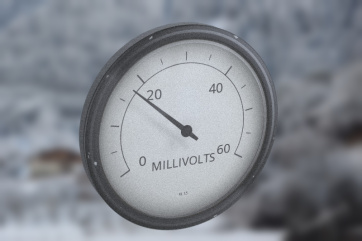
17.5 mV
